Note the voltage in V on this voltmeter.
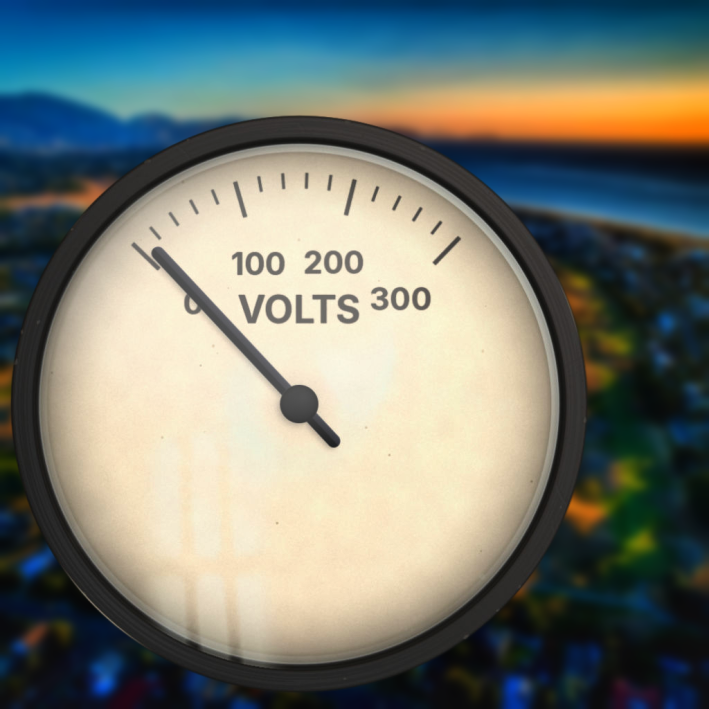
10 V
